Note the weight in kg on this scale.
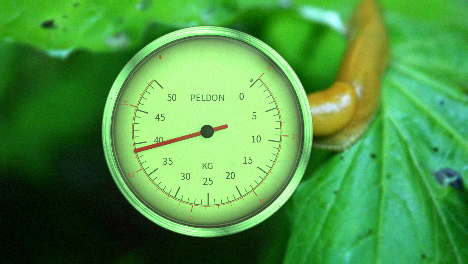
39 kg
